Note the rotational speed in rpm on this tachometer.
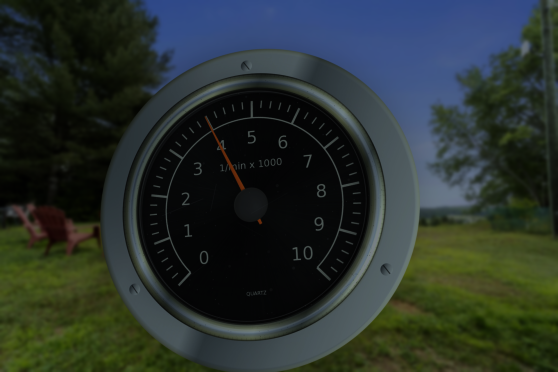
4000 rpm
